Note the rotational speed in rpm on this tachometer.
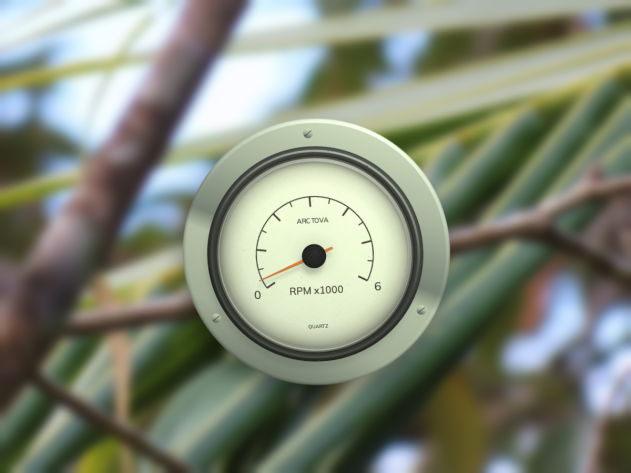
250 rpm
